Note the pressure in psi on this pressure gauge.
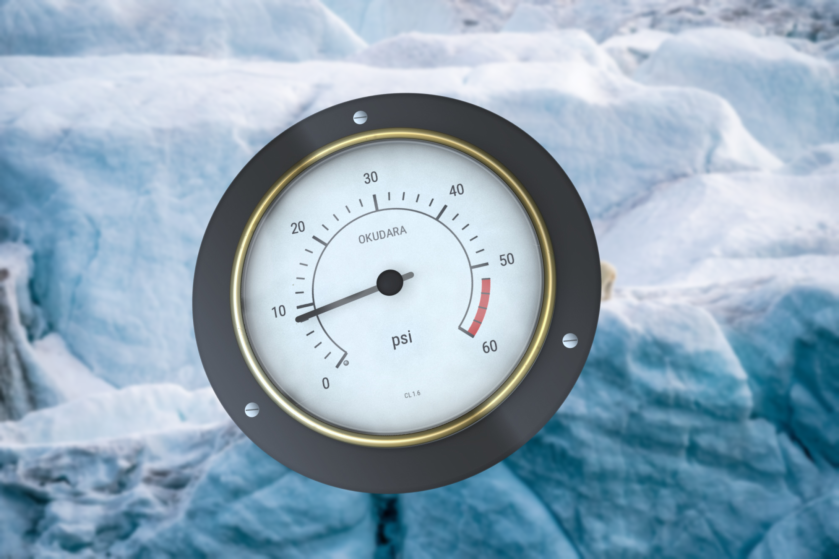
8 psi
